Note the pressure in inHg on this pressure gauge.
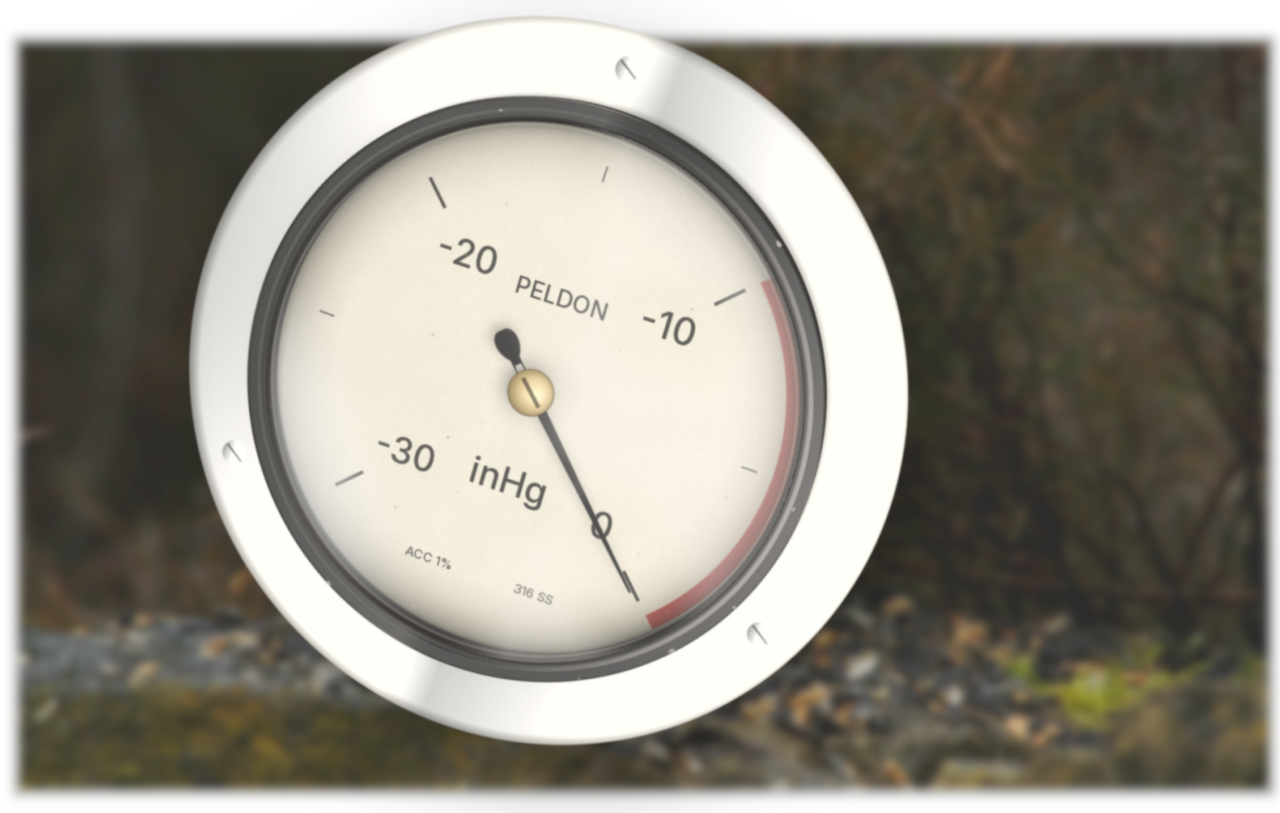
0 inHg
